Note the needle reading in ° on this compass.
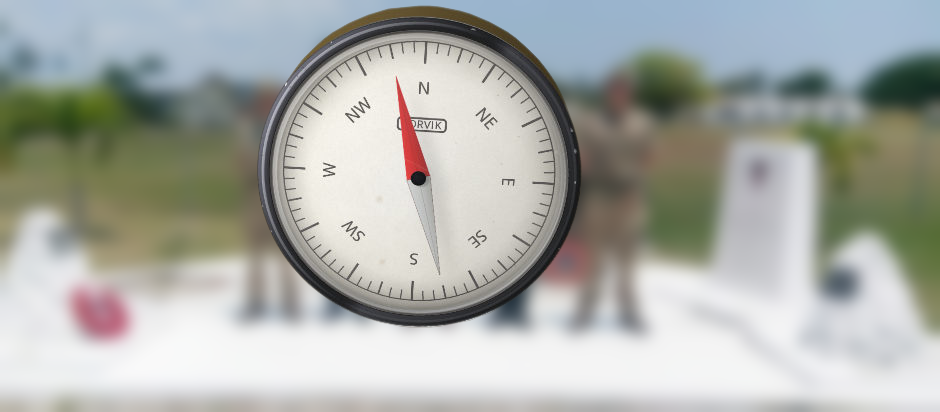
345 °
